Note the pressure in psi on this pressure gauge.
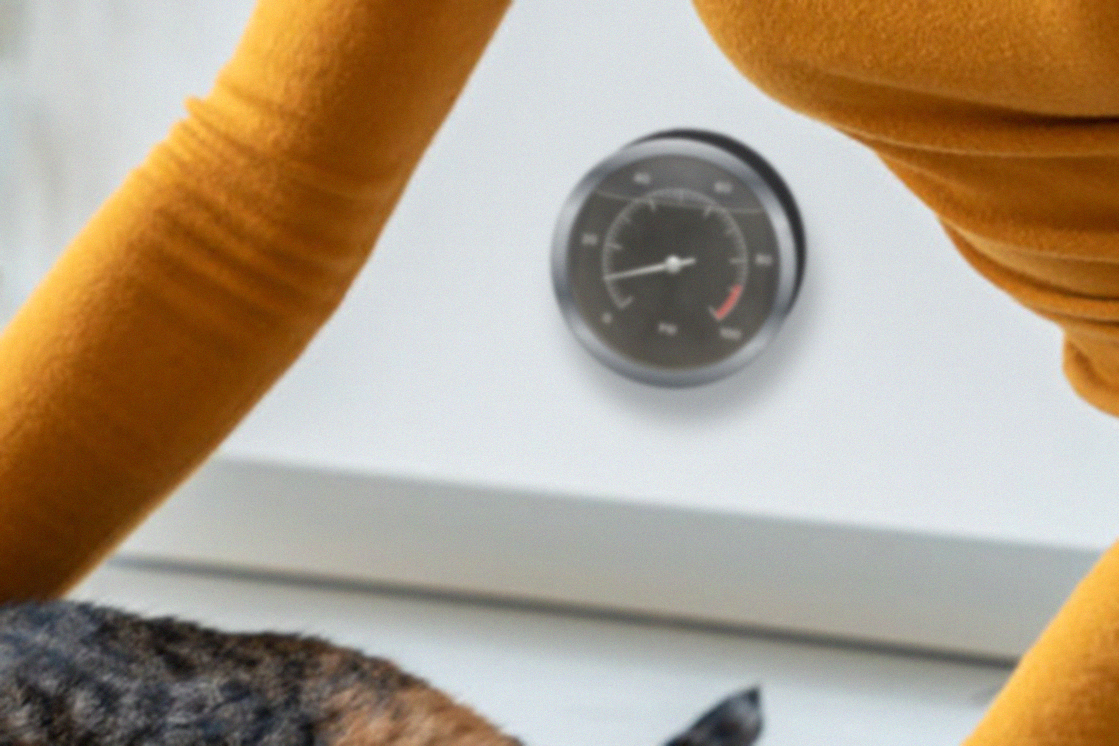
10 psi
